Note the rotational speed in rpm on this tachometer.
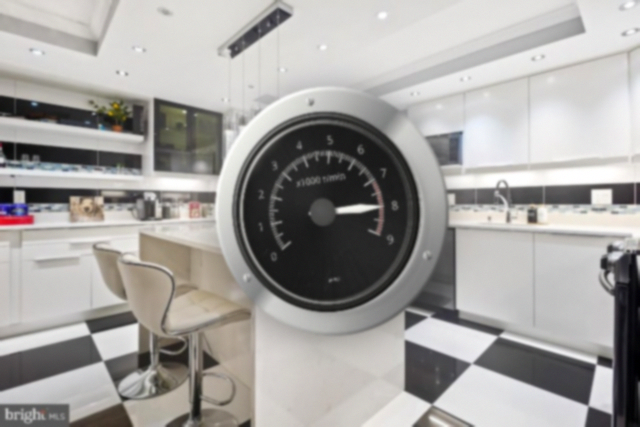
8000 rpm
